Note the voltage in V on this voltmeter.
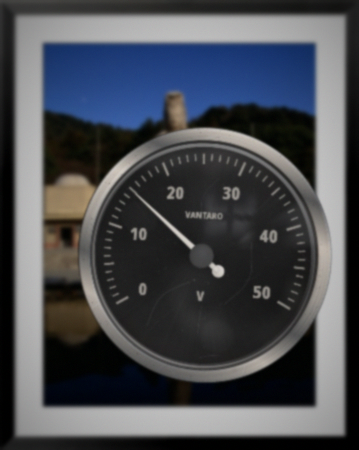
15 V
